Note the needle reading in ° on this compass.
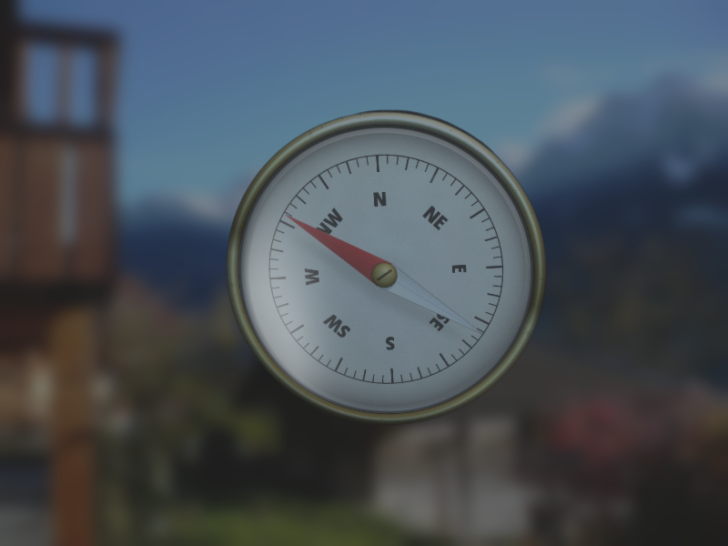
305 °
